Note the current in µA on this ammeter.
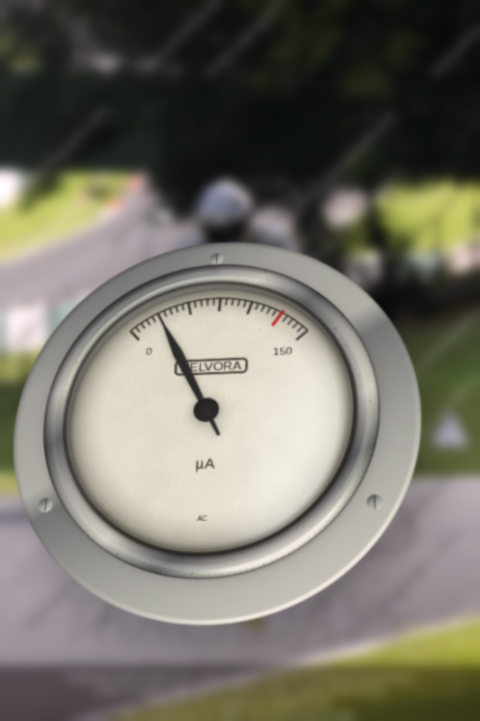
25 µA
